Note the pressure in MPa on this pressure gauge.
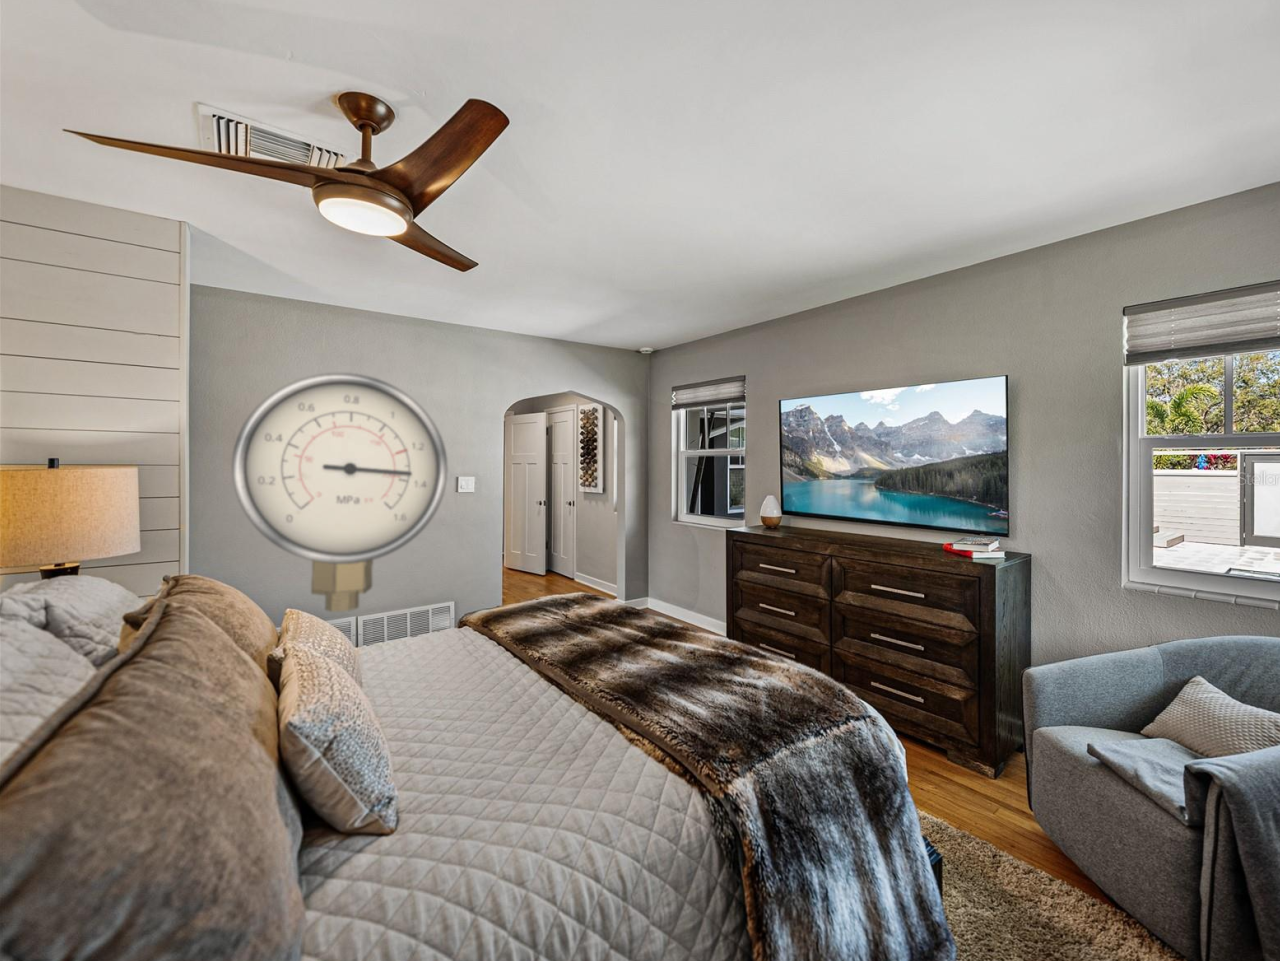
1.35 MPa
